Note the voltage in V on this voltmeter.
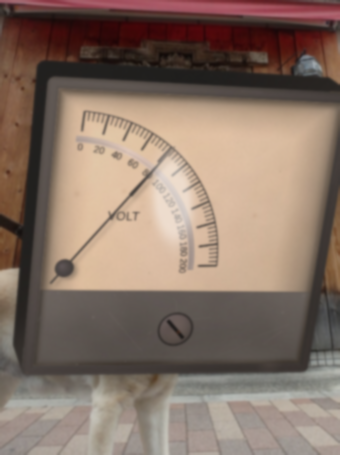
80 V
